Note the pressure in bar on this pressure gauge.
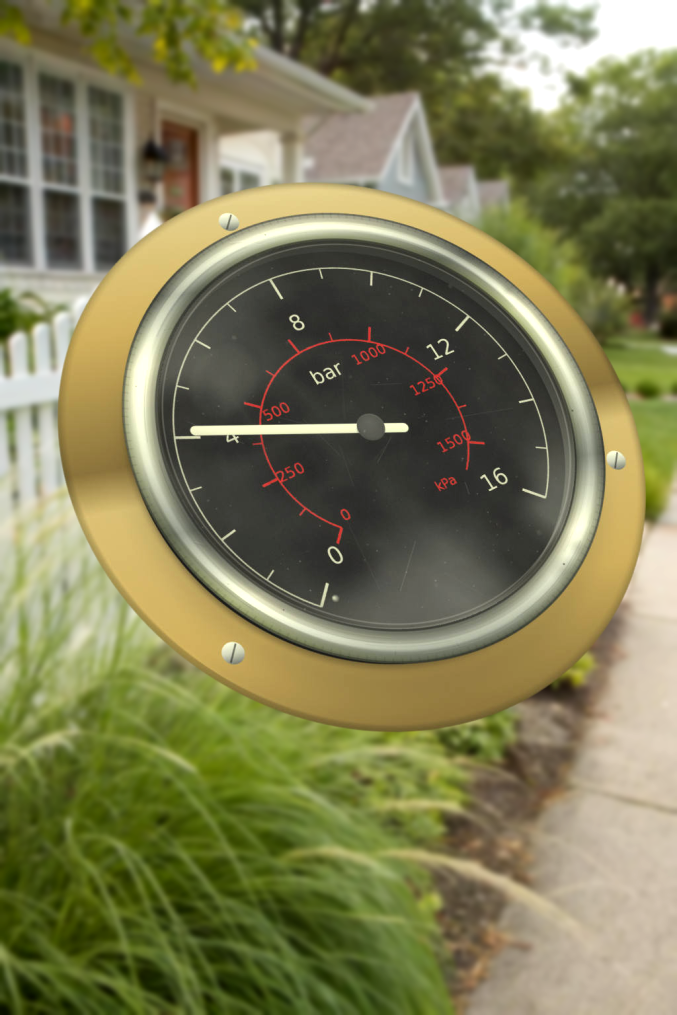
4 bar
